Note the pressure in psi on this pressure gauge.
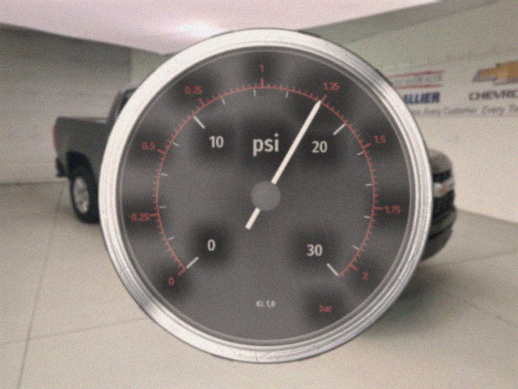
18 psi
